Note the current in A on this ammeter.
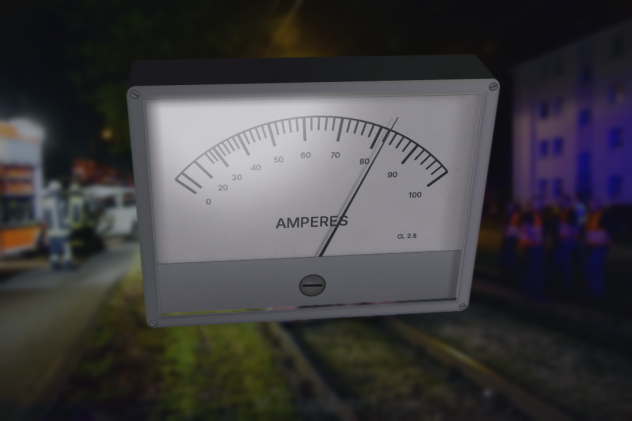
82 A
